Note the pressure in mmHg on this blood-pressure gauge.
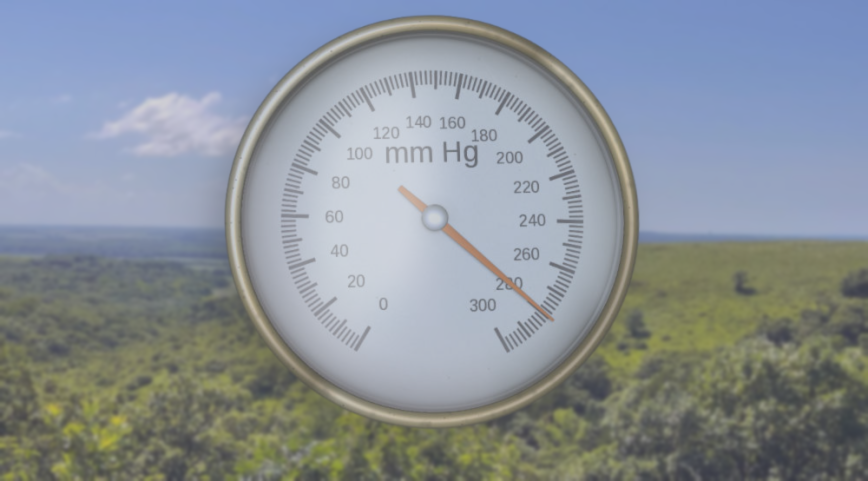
280 mmHg
